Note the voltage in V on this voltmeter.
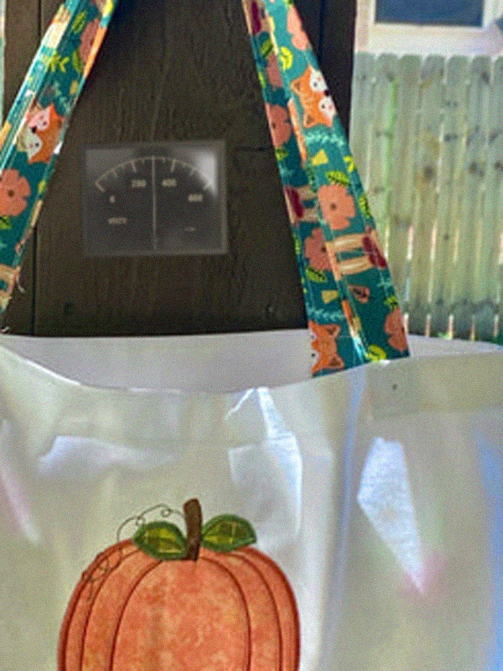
300 V
